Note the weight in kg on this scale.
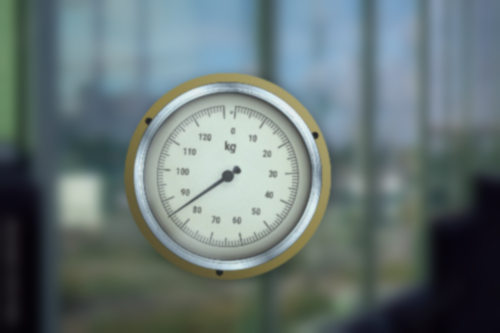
85 kg
